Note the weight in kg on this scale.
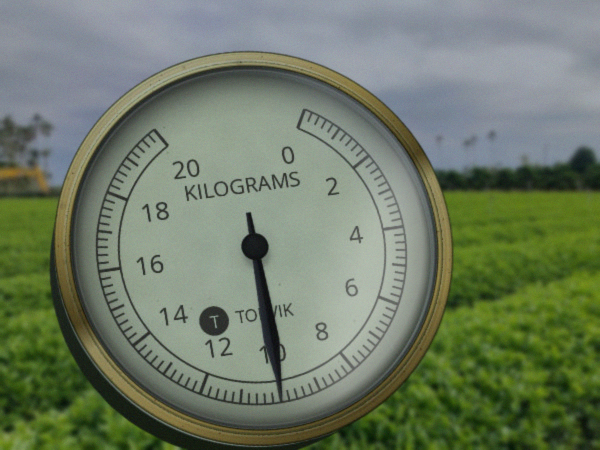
10 kg
